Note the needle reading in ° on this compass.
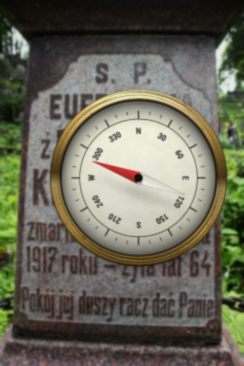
290 °
